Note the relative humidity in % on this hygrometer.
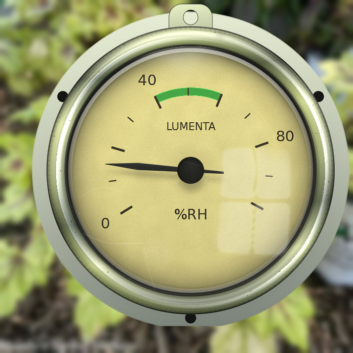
15 %
